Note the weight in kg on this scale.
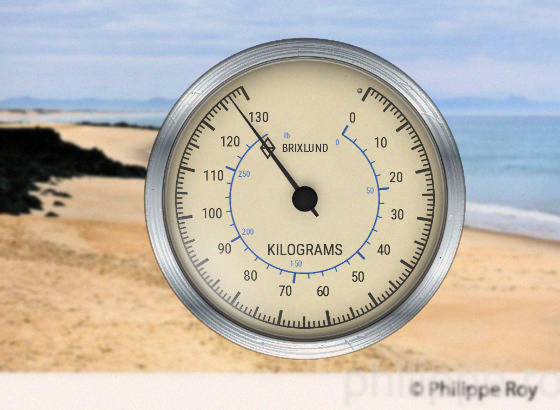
127 kg
